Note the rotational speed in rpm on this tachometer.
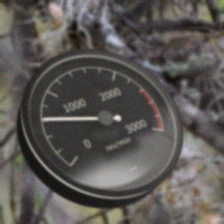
600 rpm
